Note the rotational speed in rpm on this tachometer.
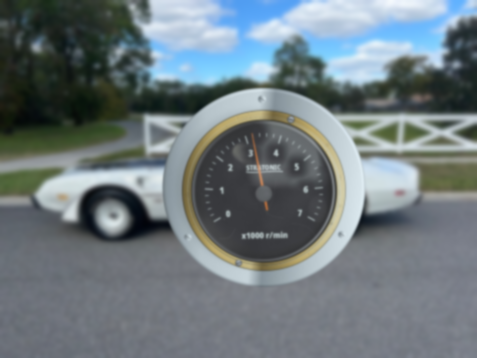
3200 rpm
